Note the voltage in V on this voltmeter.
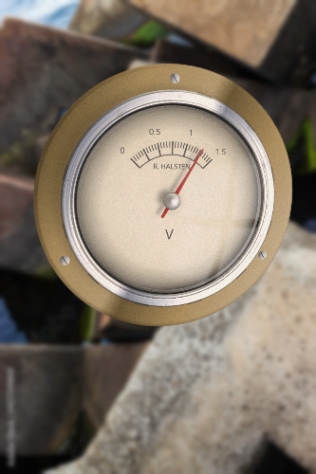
1.25 V
